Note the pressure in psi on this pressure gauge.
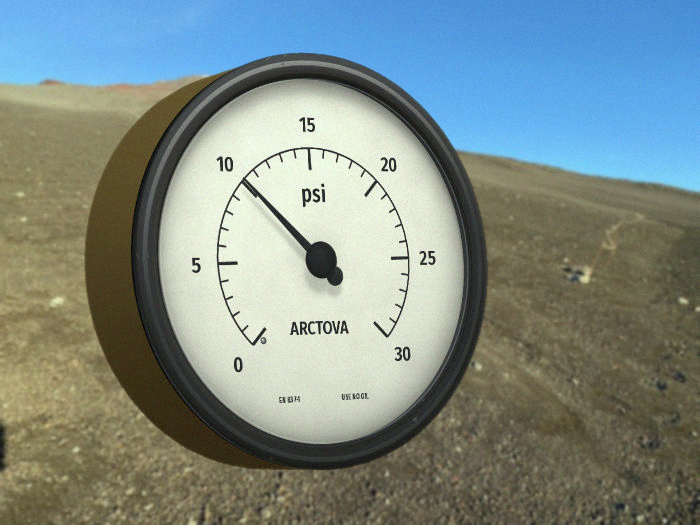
10 psi
